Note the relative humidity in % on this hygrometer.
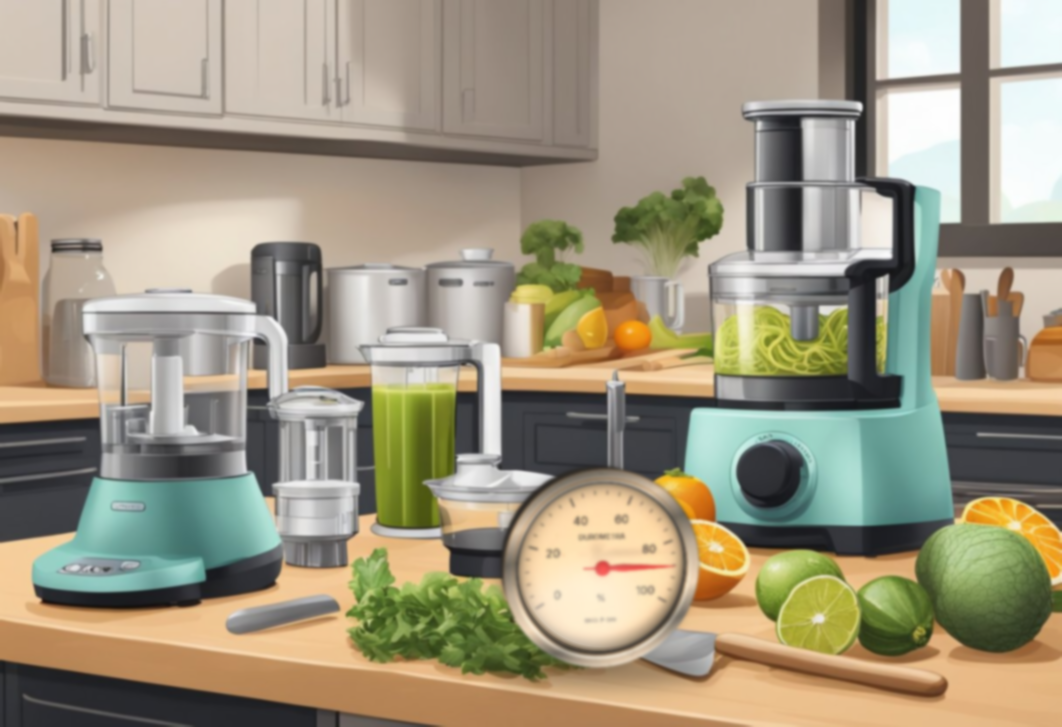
88 %
